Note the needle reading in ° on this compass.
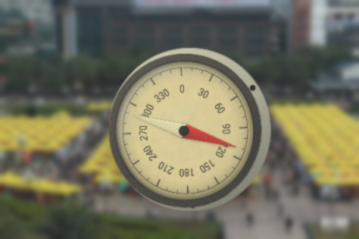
110 °
